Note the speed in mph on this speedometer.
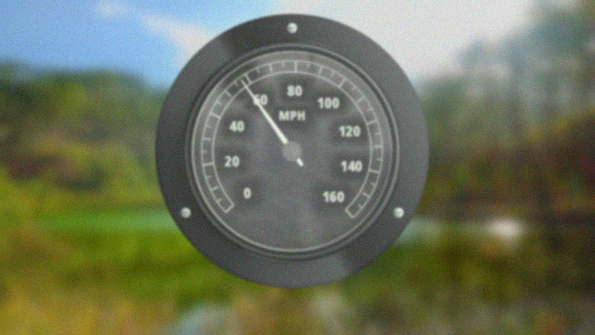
57.5 mph
